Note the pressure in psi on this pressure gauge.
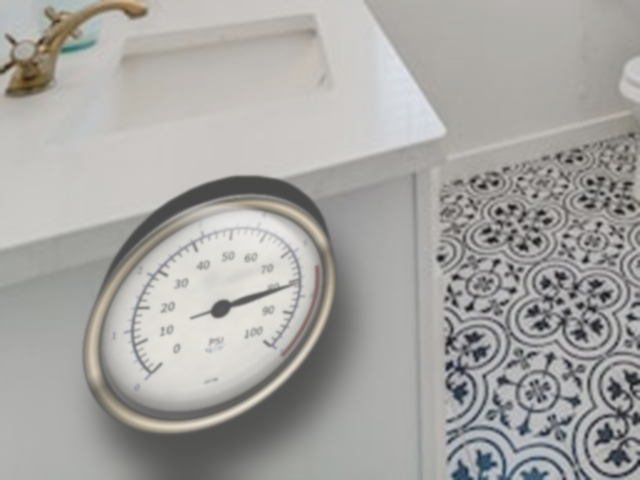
80 psi
